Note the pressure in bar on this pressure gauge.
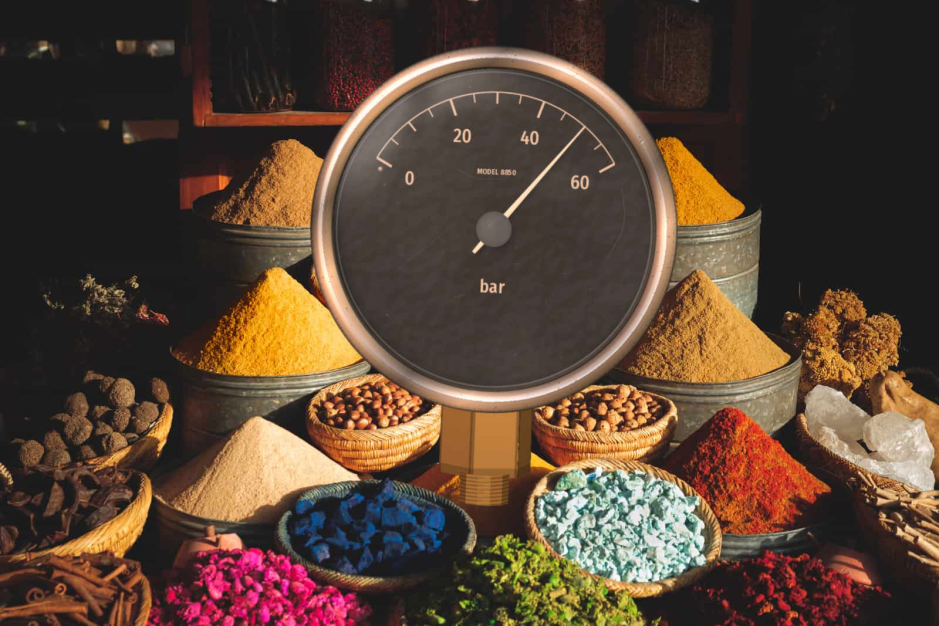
50 bar
